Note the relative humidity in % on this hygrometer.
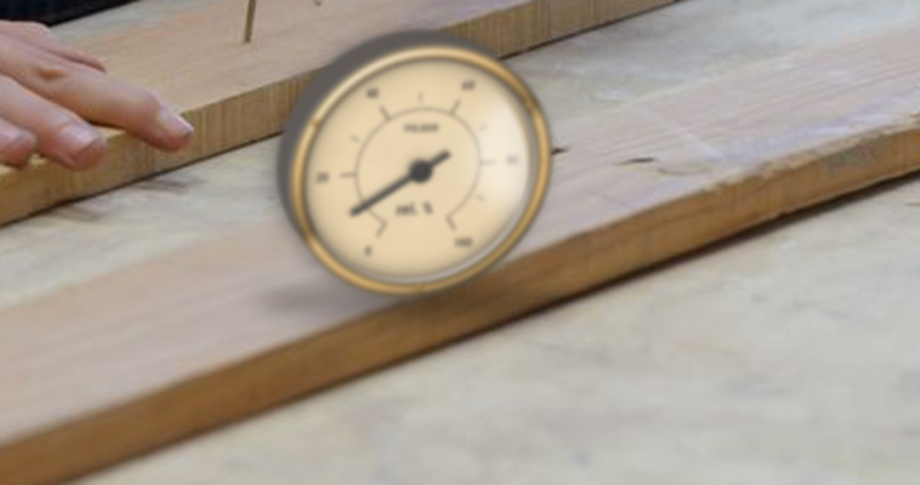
10 %
